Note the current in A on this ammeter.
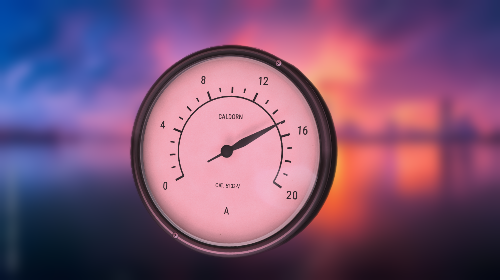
15 A
